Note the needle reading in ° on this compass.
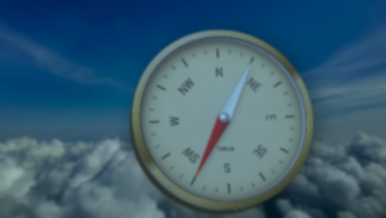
210 °
